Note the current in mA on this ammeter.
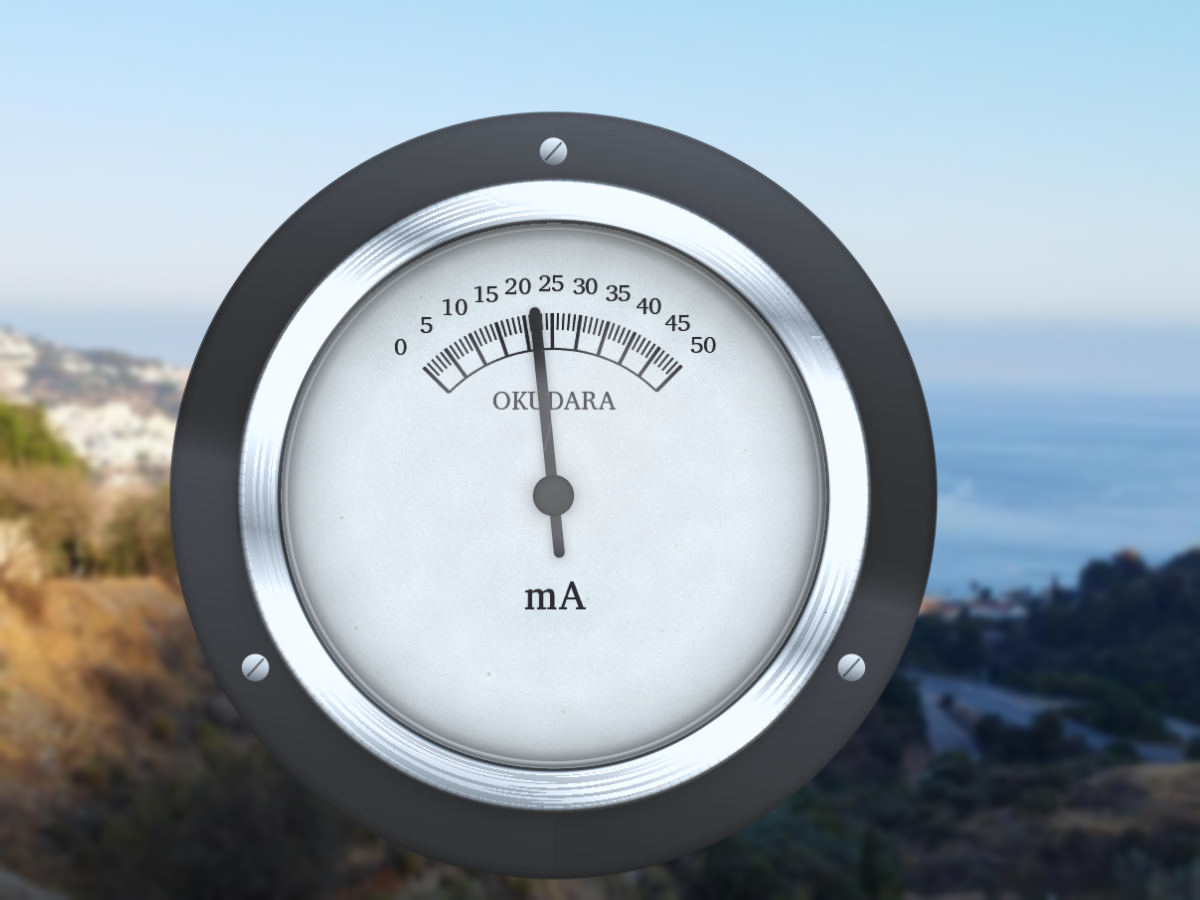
22 mA
